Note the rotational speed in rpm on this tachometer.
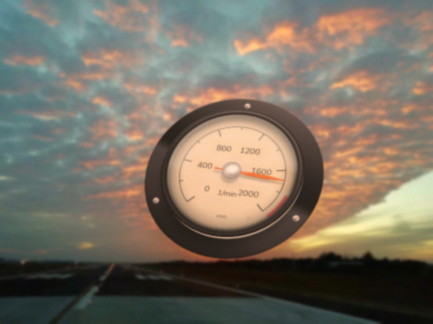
1700 rpm
